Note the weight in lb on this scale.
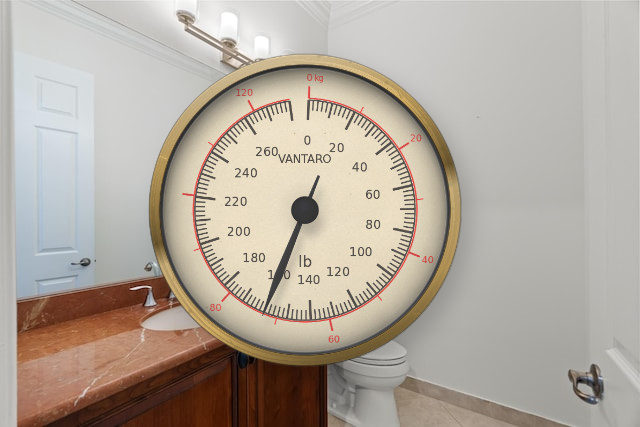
160 lb
